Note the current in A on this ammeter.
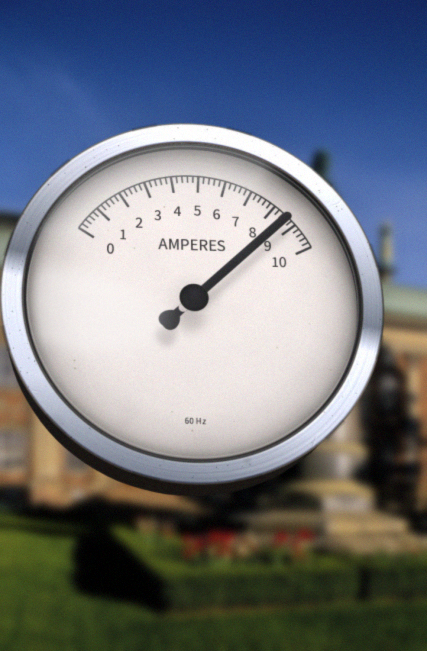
8.6 A
